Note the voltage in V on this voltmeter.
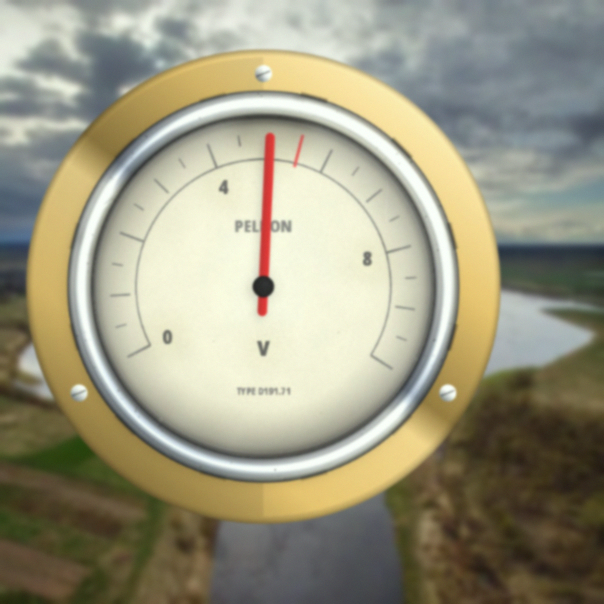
5 V
